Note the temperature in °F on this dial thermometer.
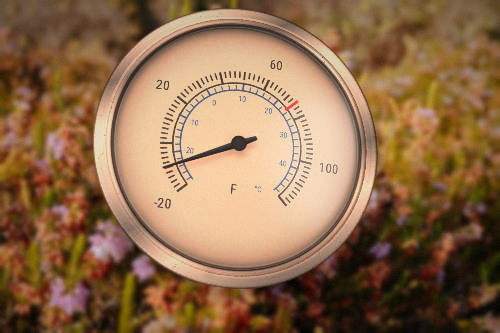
-10 °F
